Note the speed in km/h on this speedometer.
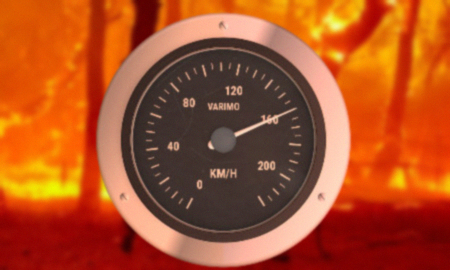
160 km/h
